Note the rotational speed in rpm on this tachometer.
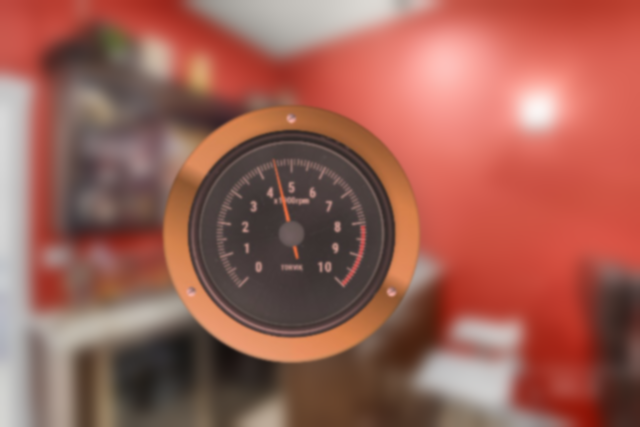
4500 rpm
